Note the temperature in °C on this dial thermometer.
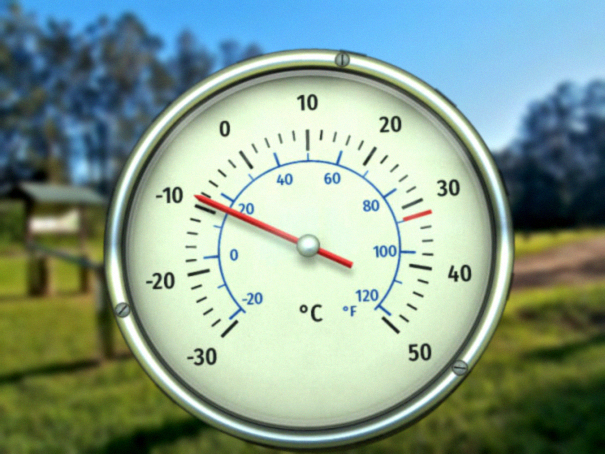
-9 °C
